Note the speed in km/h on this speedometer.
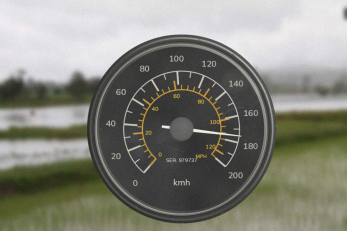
175 km/h
